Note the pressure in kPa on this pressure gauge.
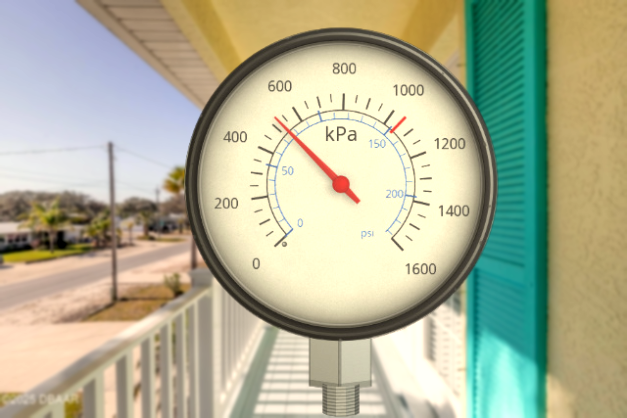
525 kPa
